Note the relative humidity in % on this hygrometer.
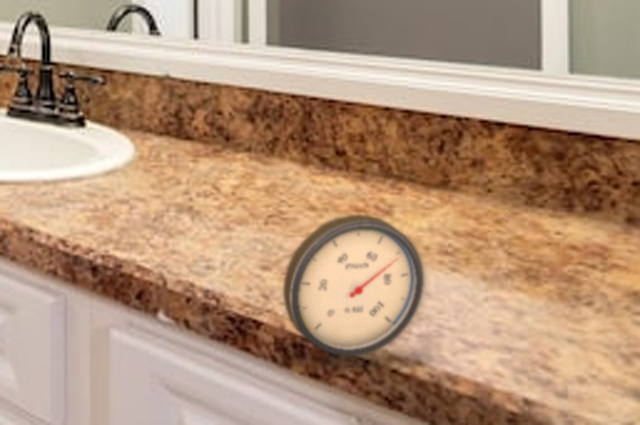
70 %
